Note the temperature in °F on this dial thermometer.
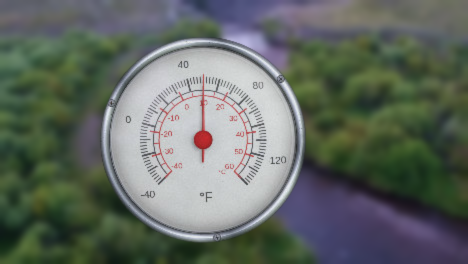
50 °F
